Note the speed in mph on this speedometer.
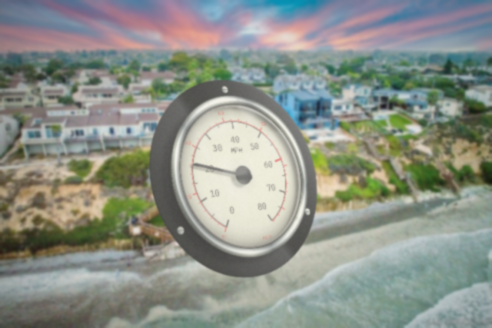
20 mph
